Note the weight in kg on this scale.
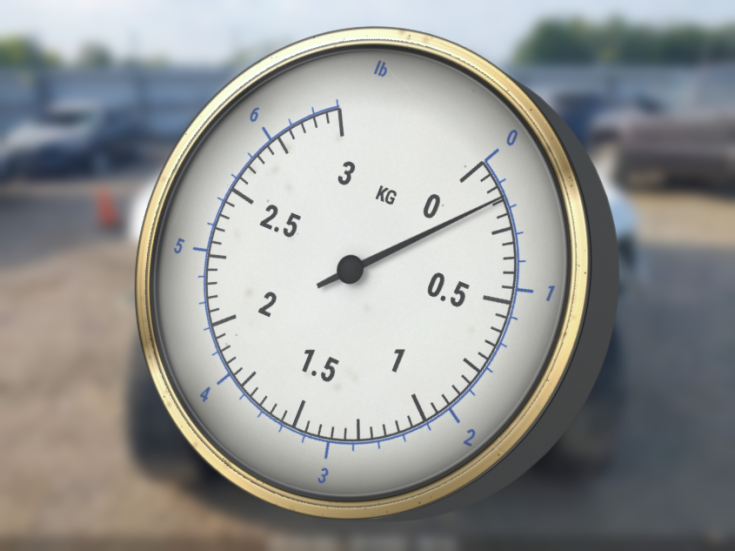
0.15 kg
